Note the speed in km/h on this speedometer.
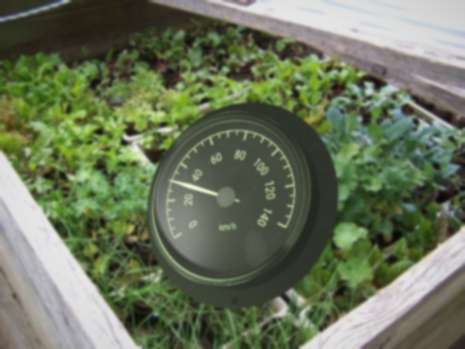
30 km/h
